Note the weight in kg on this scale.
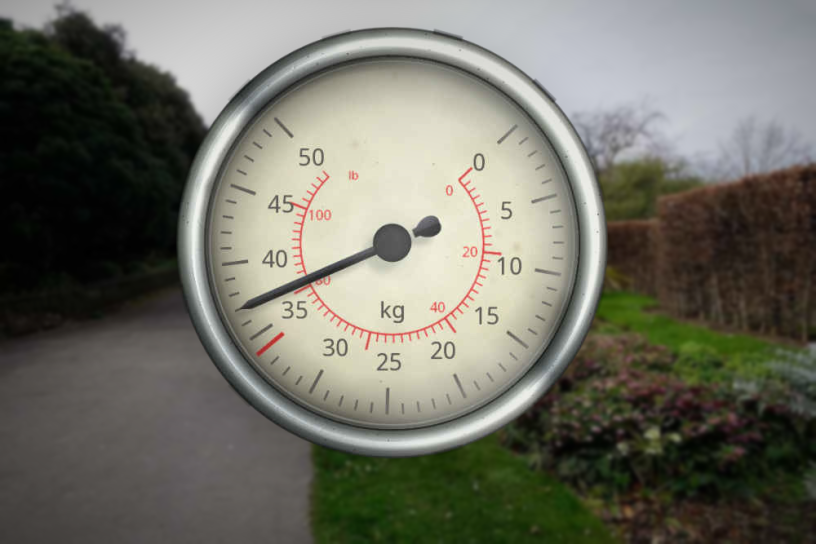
37 kg
